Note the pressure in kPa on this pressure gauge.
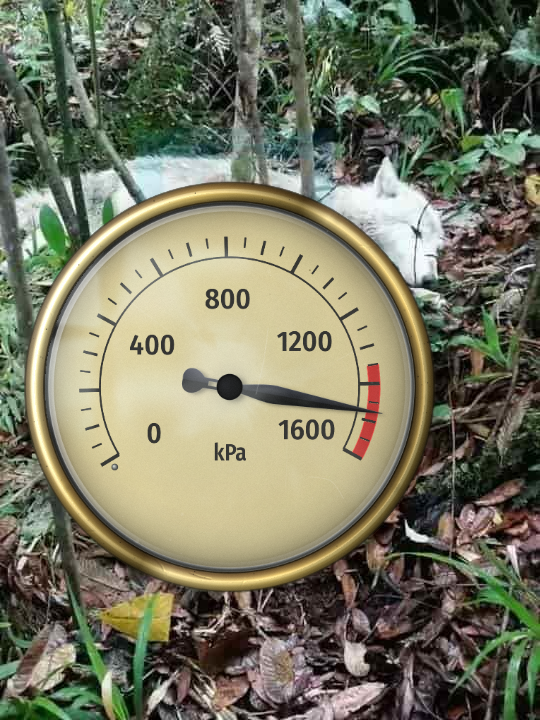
1475 kPa
